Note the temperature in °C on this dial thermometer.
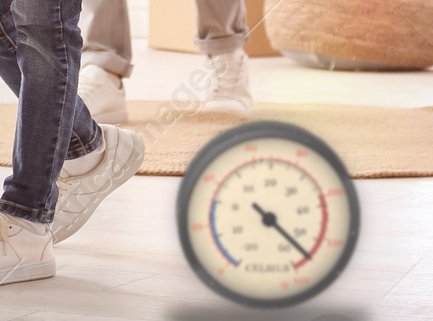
55 °C
